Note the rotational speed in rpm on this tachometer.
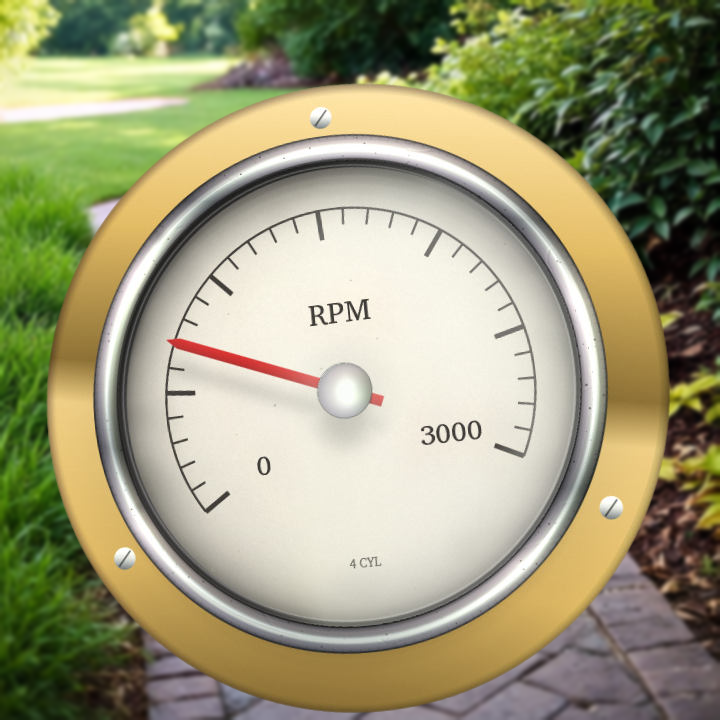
700 rpm
